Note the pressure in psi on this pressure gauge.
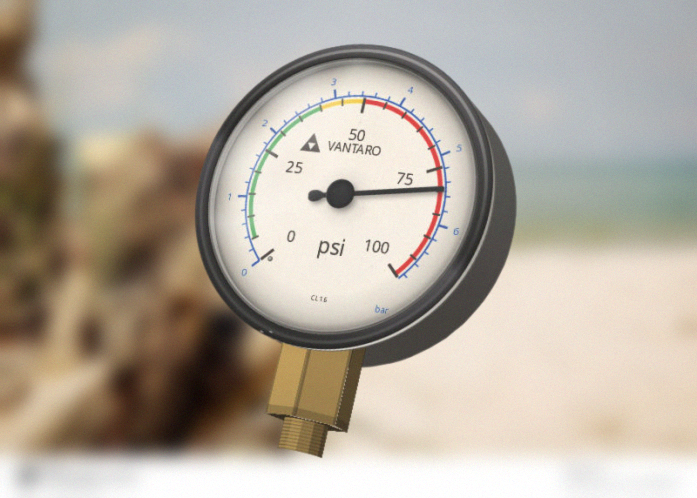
80 psi
